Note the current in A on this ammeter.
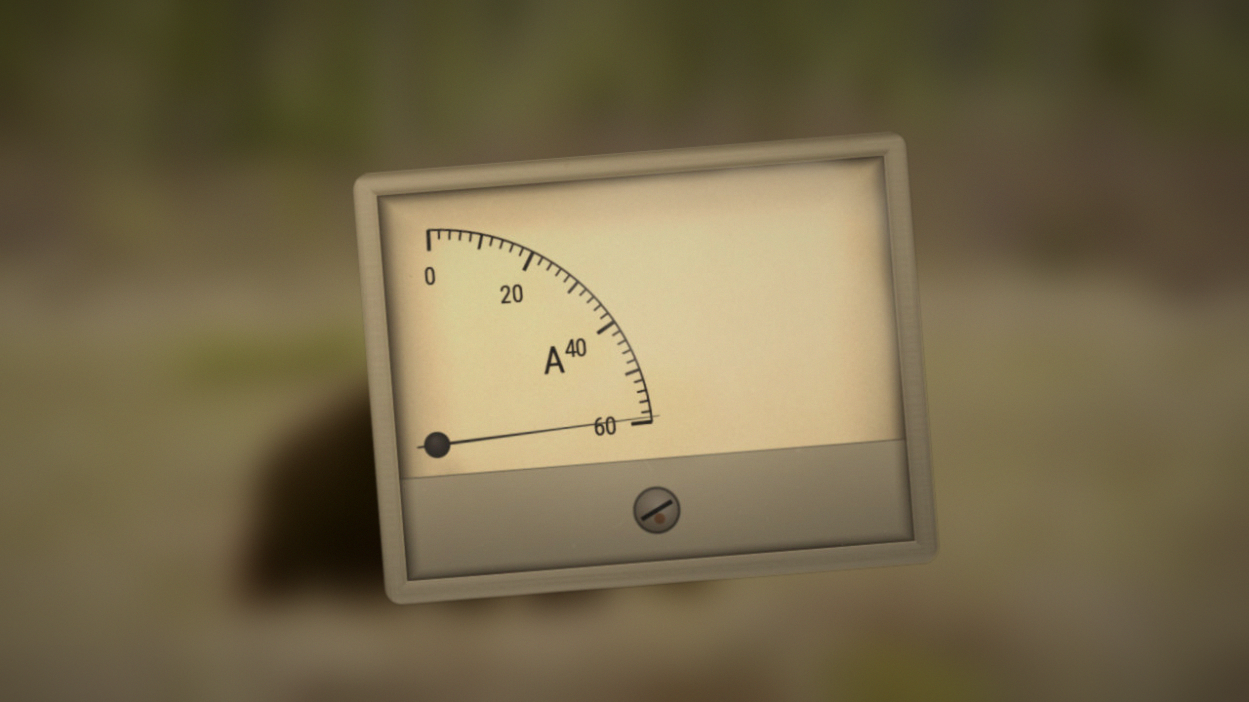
59 A
